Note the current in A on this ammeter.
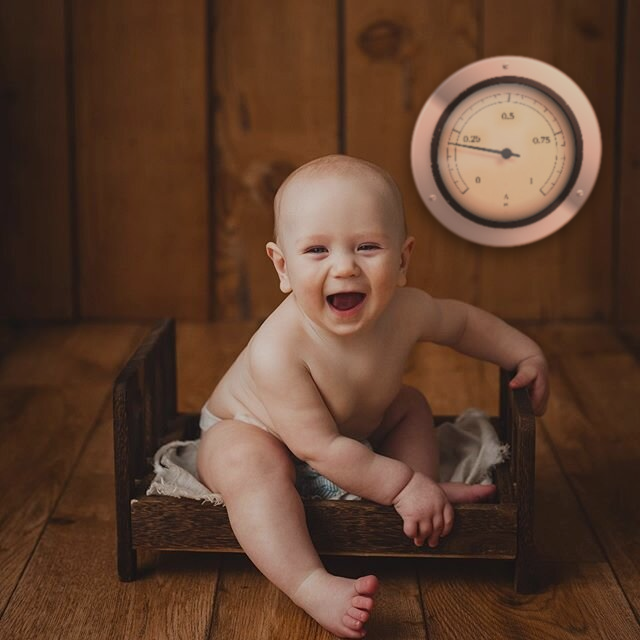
0.2 A
